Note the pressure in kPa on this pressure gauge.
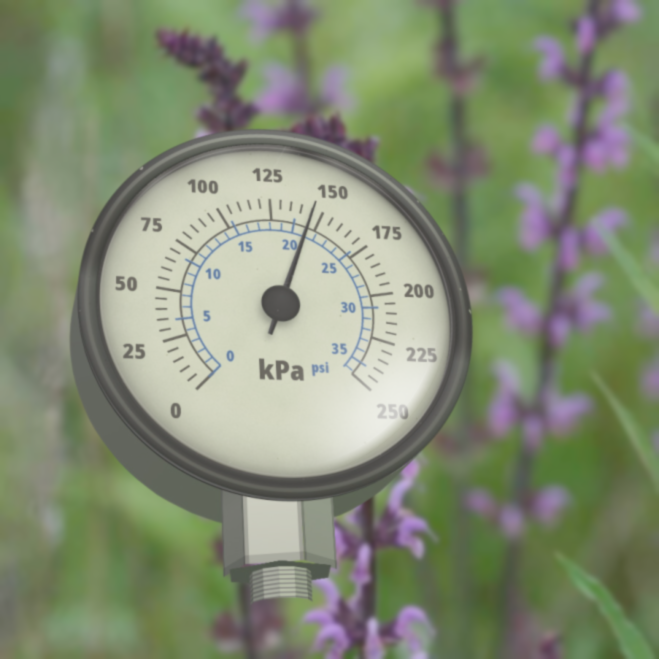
145 kPa
